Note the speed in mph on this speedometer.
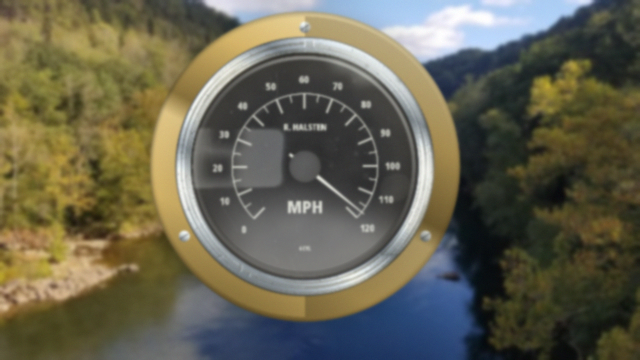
117.5 mph
